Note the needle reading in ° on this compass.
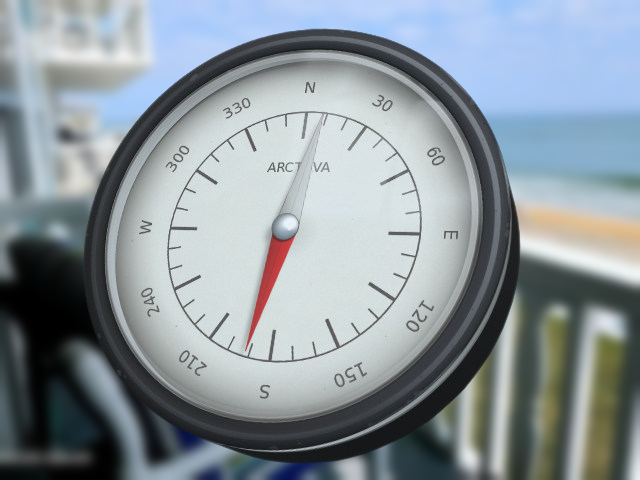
190 °
